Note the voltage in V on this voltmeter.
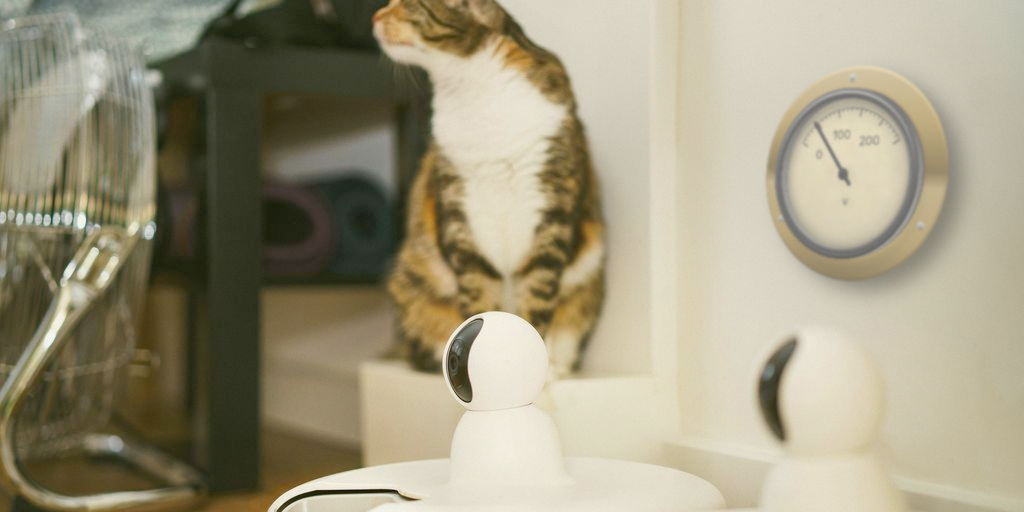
50 V
